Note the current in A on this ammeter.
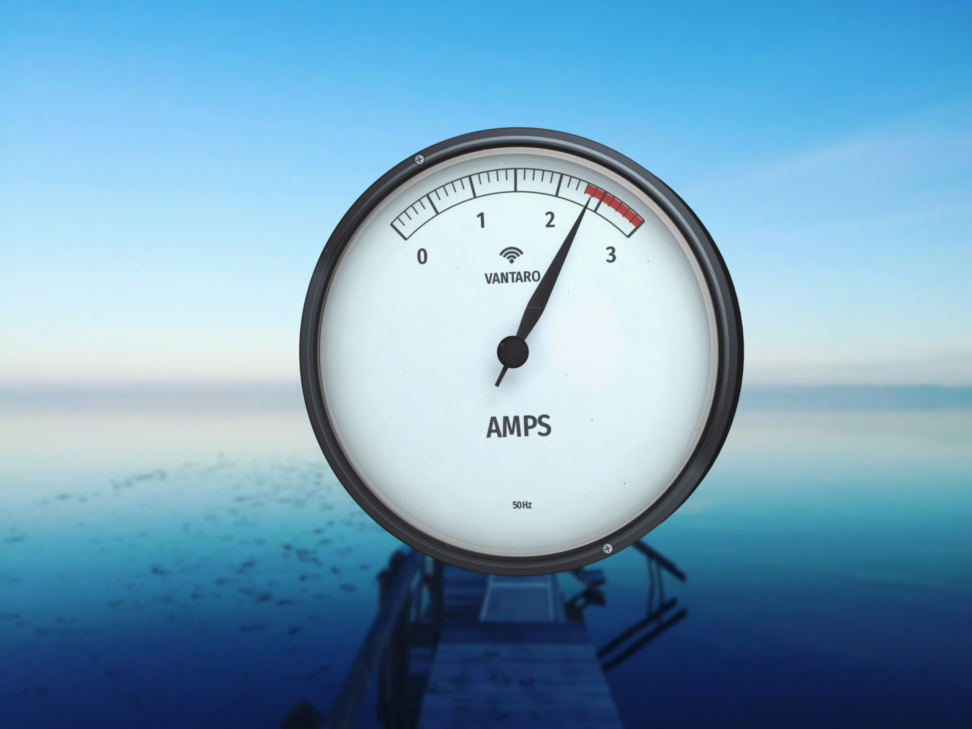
2.4 A
